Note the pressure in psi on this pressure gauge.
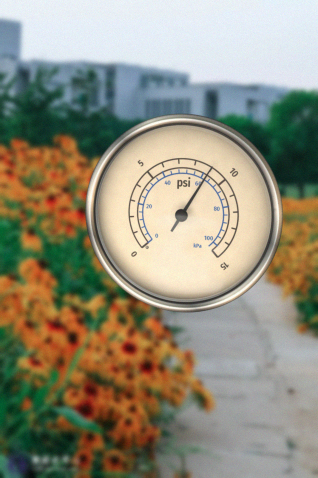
9 psi
